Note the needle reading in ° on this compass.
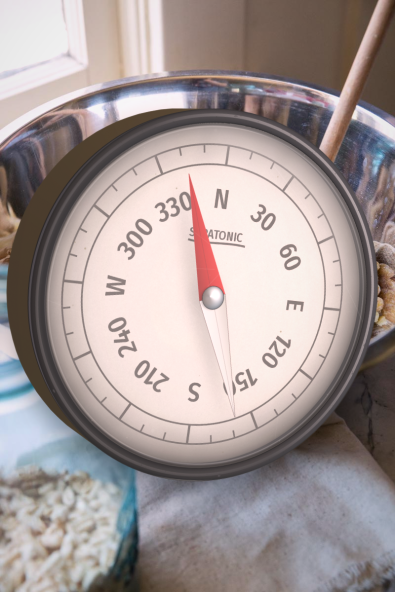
340 °
